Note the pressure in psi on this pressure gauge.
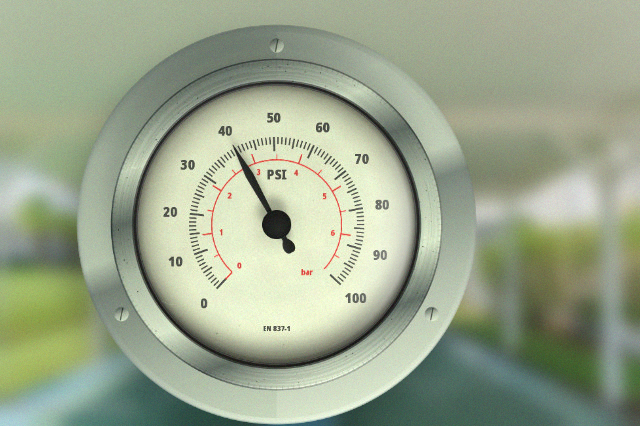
40 psi
